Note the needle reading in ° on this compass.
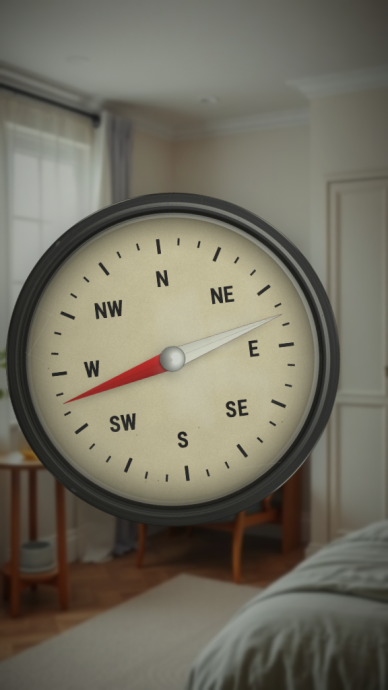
255 °
